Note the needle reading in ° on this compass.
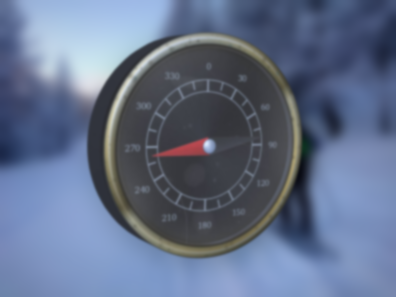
262.5 °
